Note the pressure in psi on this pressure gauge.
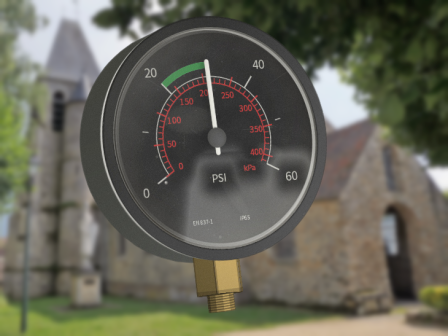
30 psi
